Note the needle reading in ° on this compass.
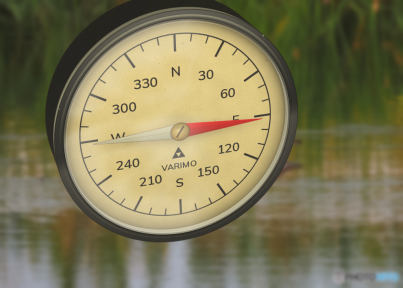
90 °
